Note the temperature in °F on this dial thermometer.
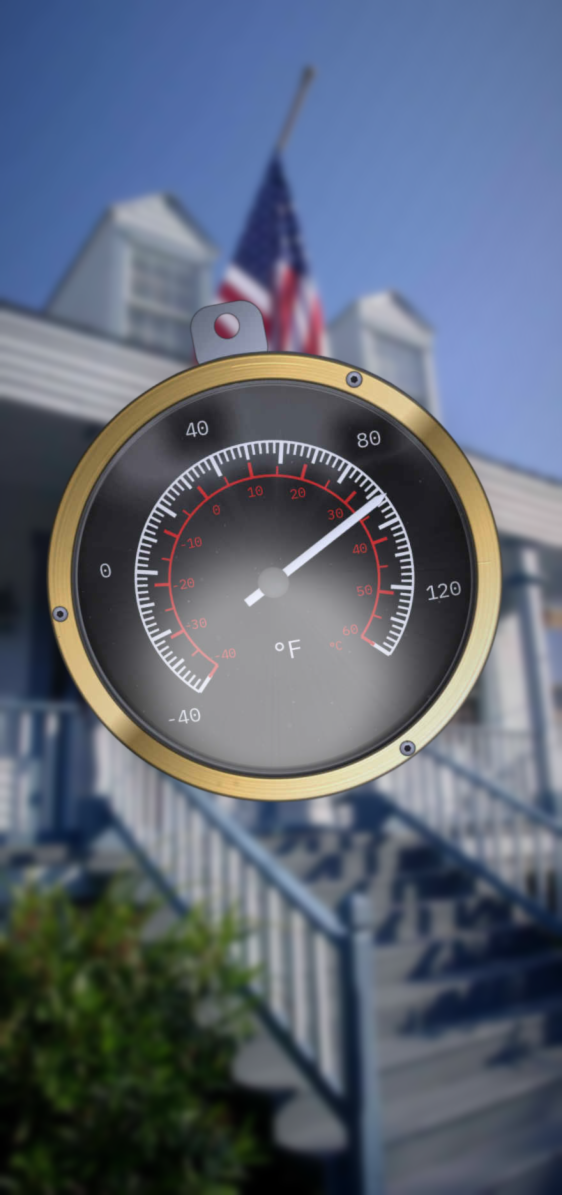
92 °F
